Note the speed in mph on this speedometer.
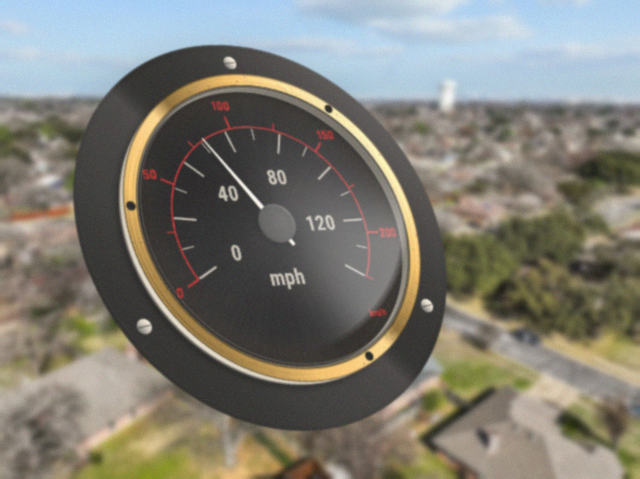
50 mph
